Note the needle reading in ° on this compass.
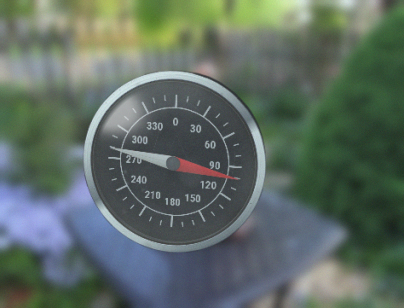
100 °
